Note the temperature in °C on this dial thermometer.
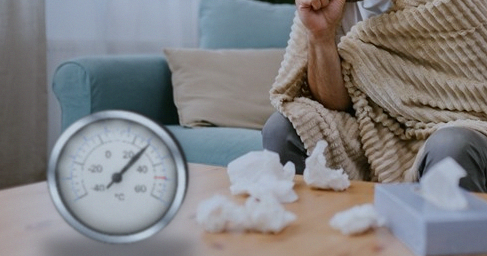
28 °C
